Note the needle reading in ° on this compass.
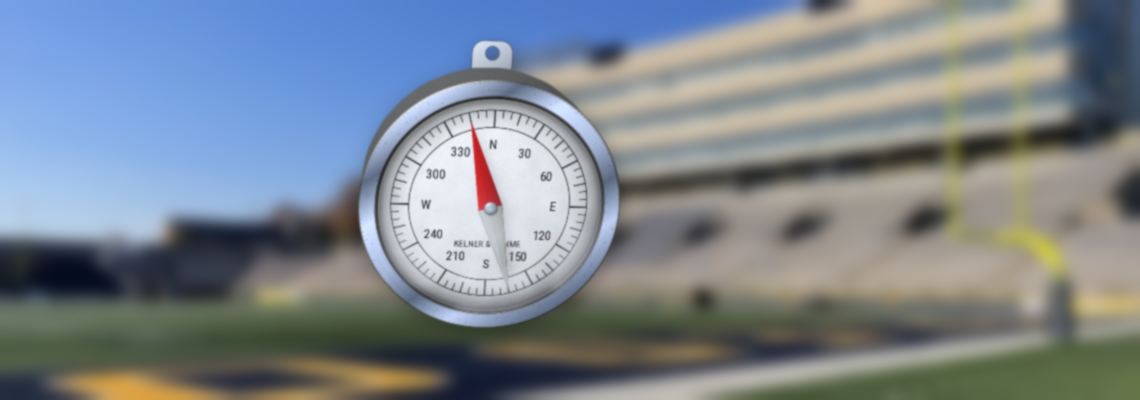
345 °
